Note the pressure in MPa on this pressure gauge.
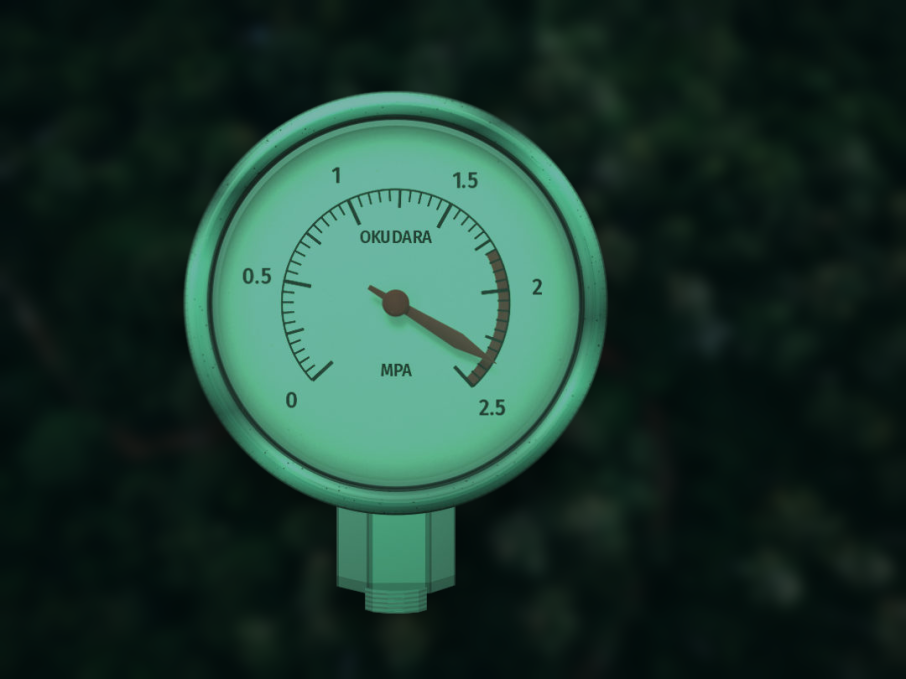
2.35 MPa
